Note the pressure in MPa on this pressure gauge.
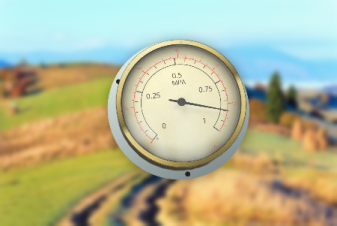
0.9 MPa
